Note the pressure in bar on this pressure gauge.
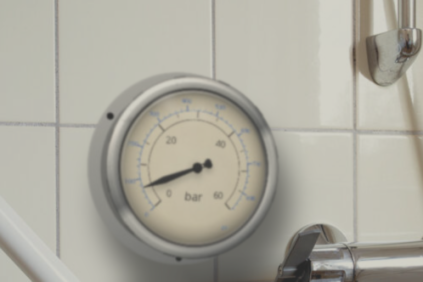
5 bar
